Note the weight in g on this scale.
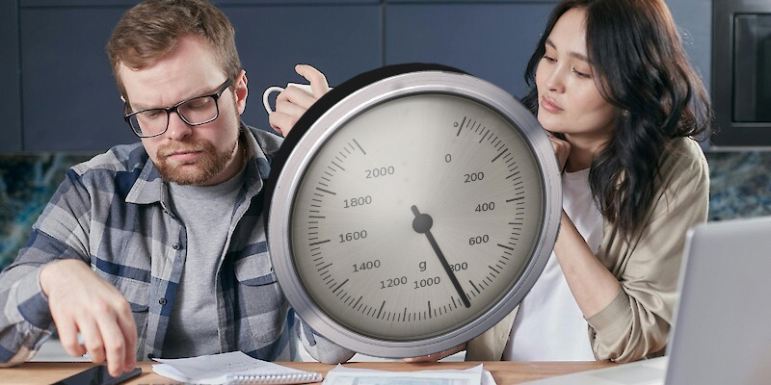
860 g
